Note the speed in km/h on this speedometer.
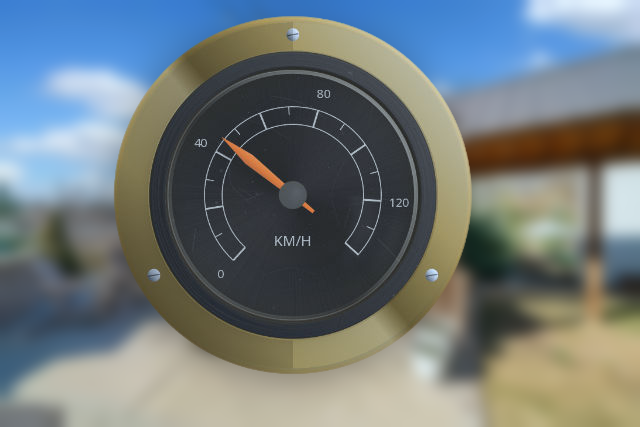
45 km/h
